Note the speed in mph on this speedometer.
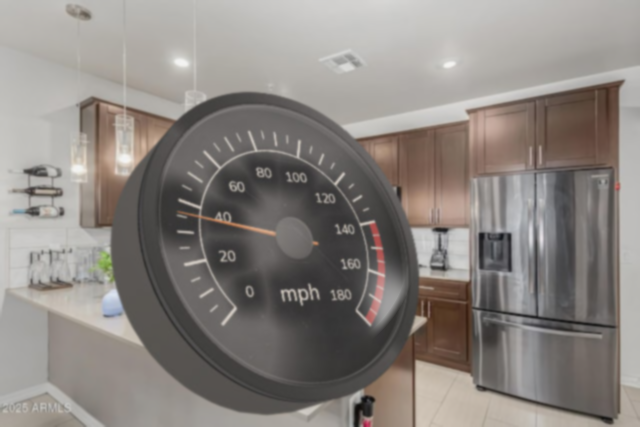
35 mph
